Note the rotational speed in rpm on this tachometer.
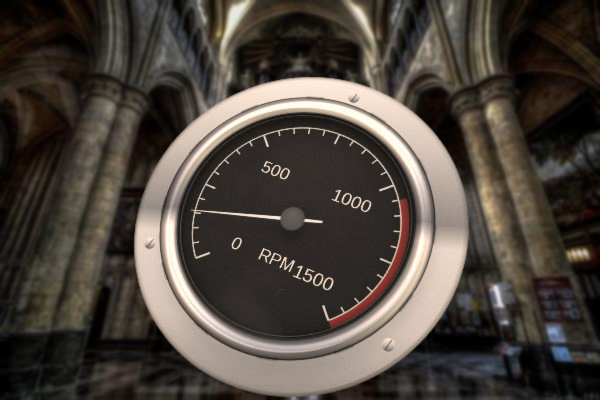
150 rpm
